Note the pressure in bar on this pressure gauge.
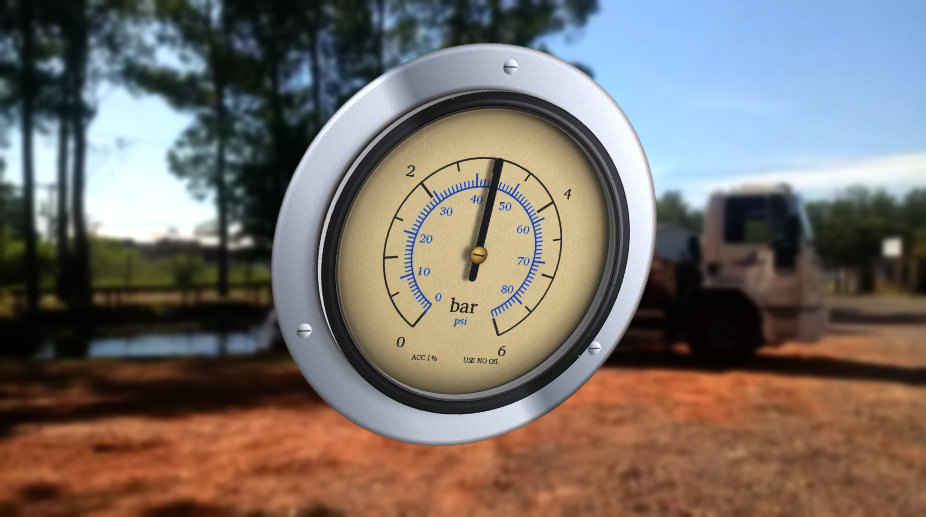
3 bar
